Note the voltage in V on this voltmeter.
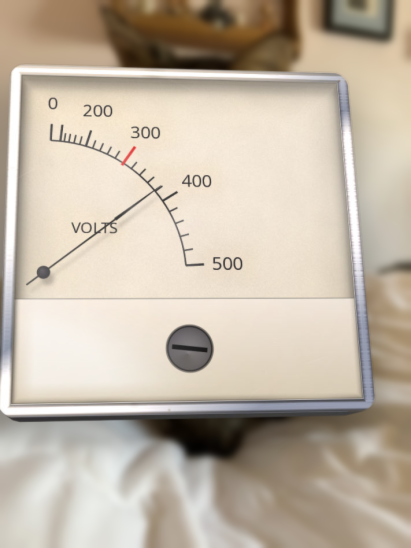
380 V
